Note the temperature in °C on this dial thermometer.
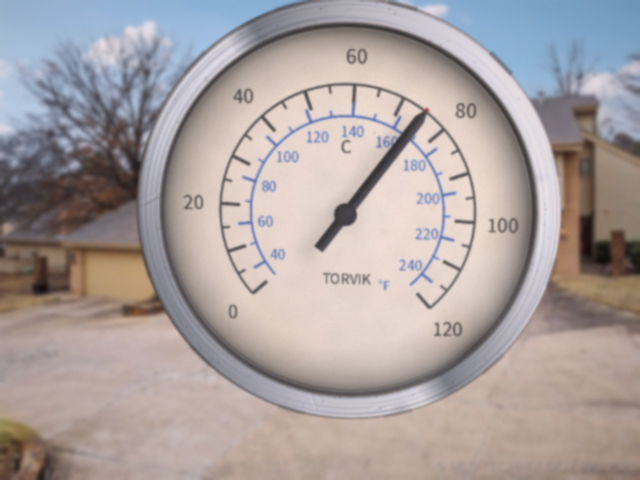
75 °C
